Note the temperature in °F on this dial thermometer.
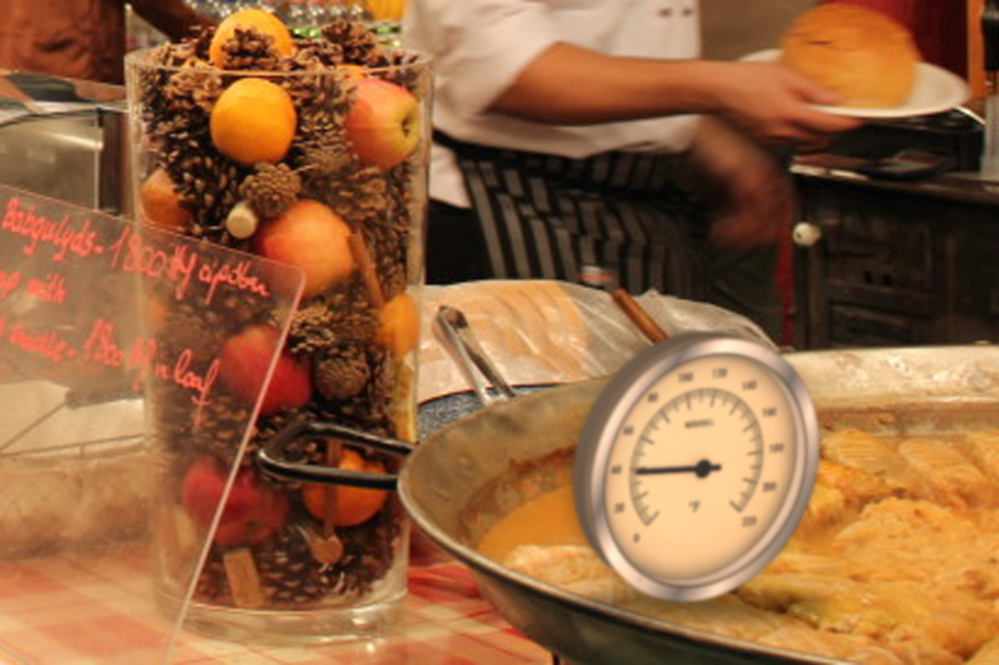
40 °F
